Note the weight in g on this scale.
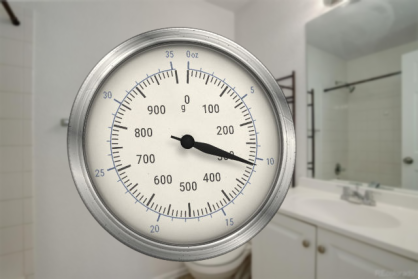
300 g
